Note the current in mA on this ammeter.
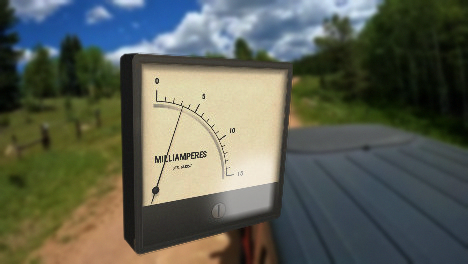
3 mA
